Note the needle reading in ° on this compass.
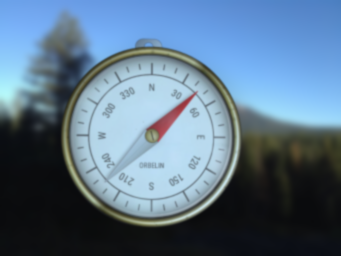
45 °
